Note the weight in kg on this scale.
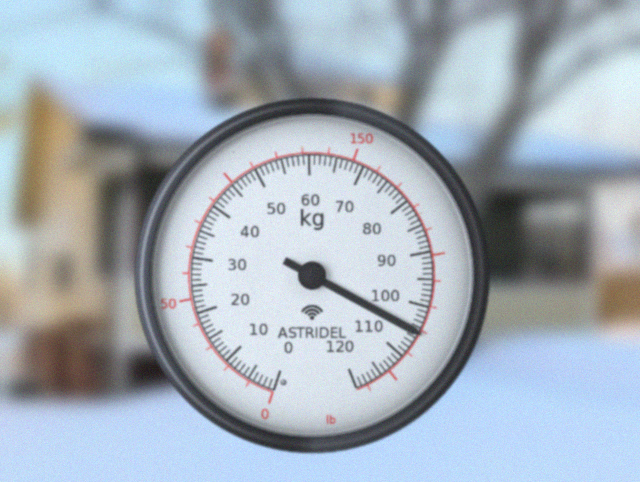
105 kg
